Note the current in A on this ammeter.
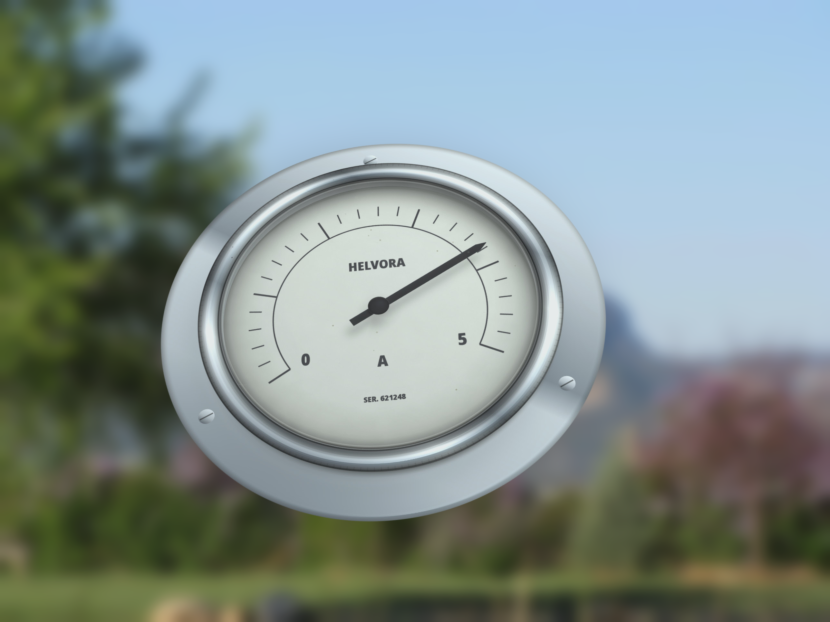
3.8 A
